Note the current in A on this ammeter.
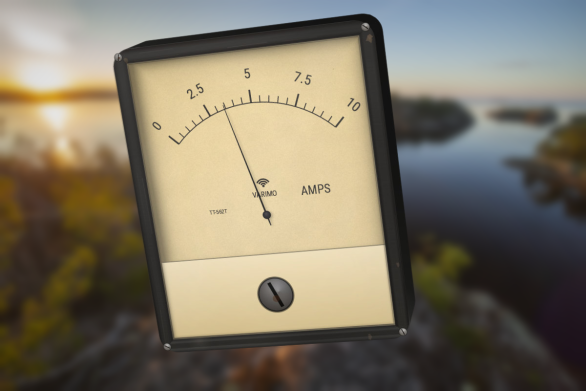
3.5 A
